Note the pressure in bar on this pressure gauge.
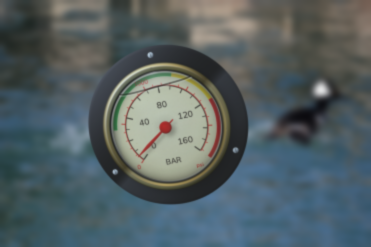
5 bar
